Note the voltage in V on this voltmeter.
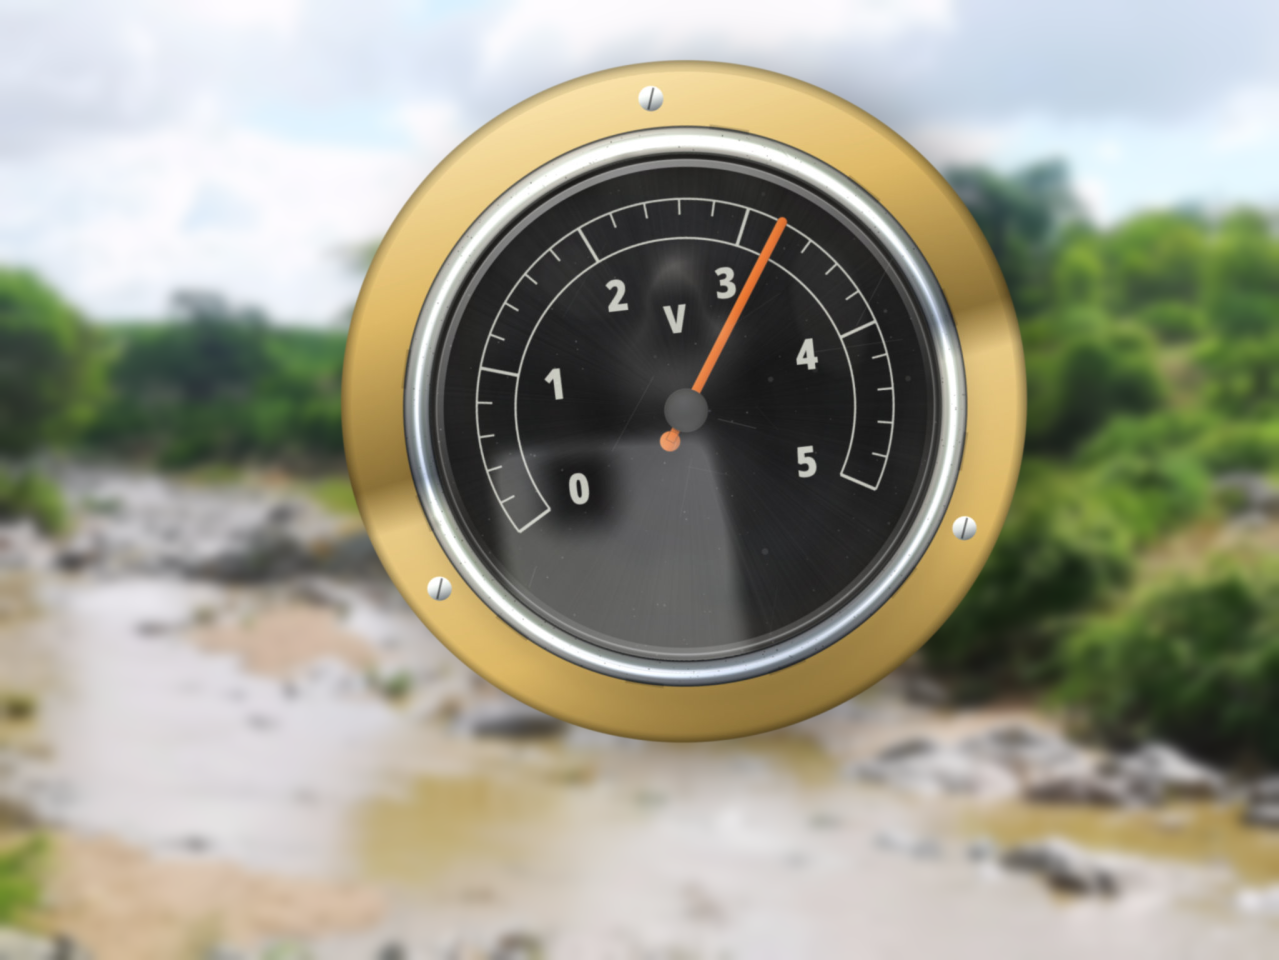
3.2 V
